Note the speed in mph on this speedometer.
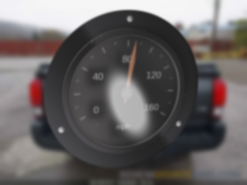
85 mph
